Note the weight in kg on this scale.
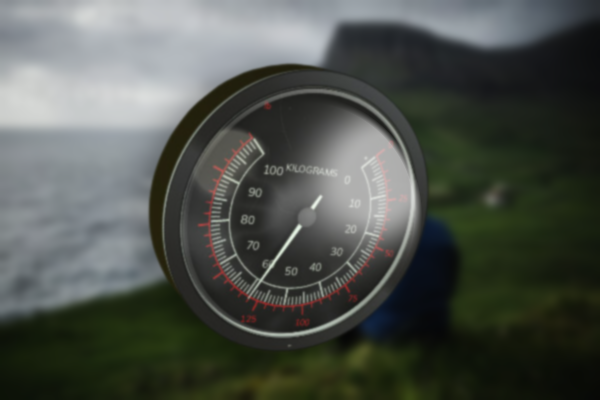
60 kg
